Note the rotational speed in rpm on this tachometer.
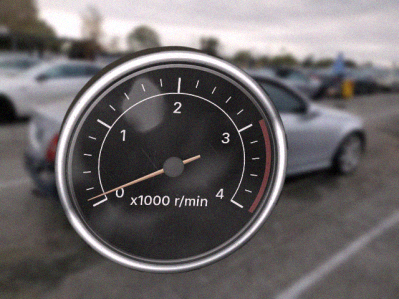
100 rpm
